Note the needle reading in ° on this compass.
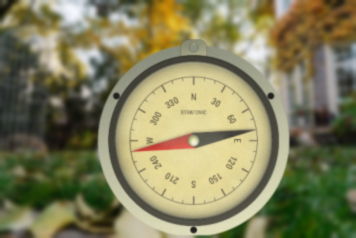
260 °
